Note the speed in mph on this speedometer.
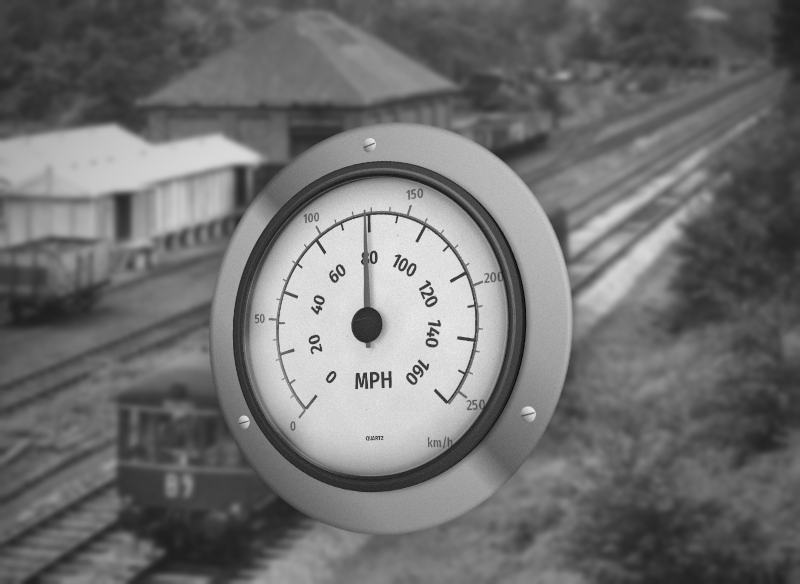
80 mph
